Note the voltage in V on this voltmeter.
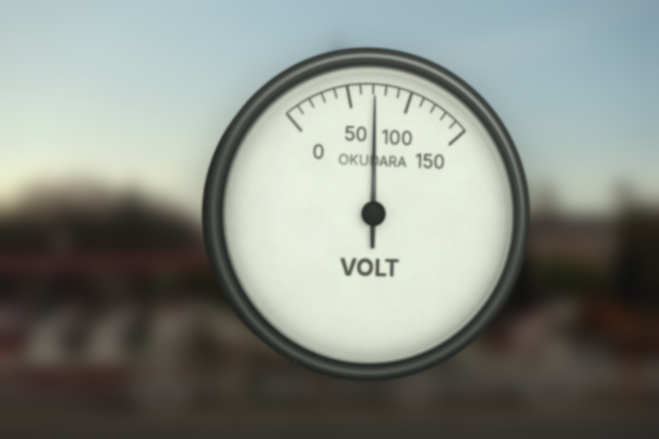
70 V
